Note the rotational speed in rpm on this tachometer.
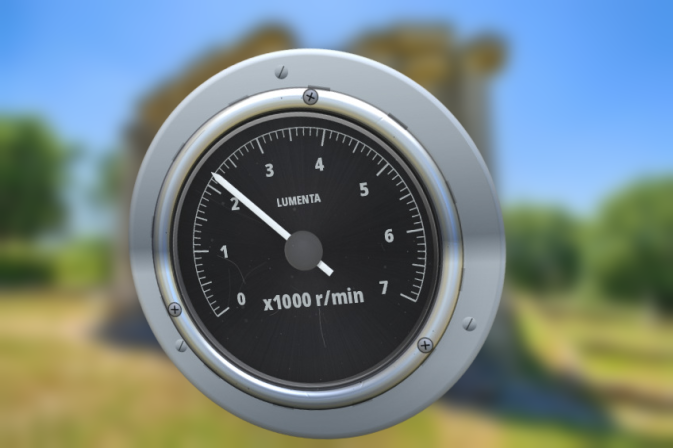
2200 rpm
